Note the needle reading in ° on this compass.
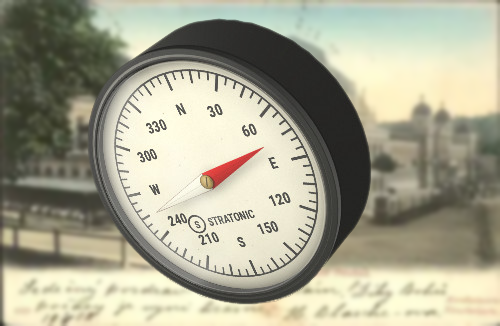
75 °
